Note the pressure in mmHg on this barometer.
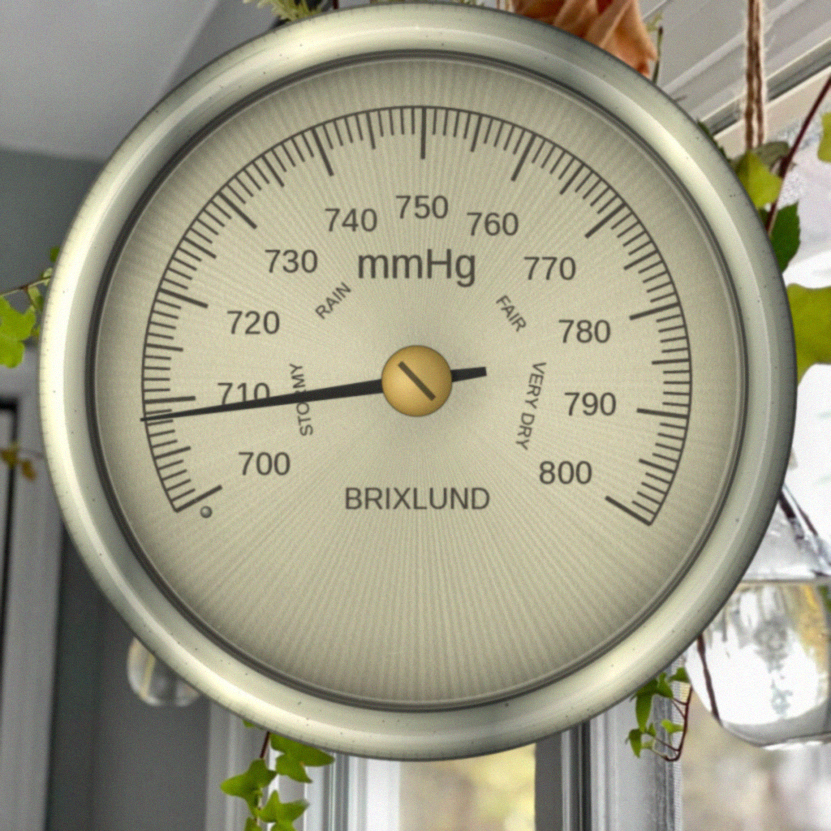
708.5 mmHg
